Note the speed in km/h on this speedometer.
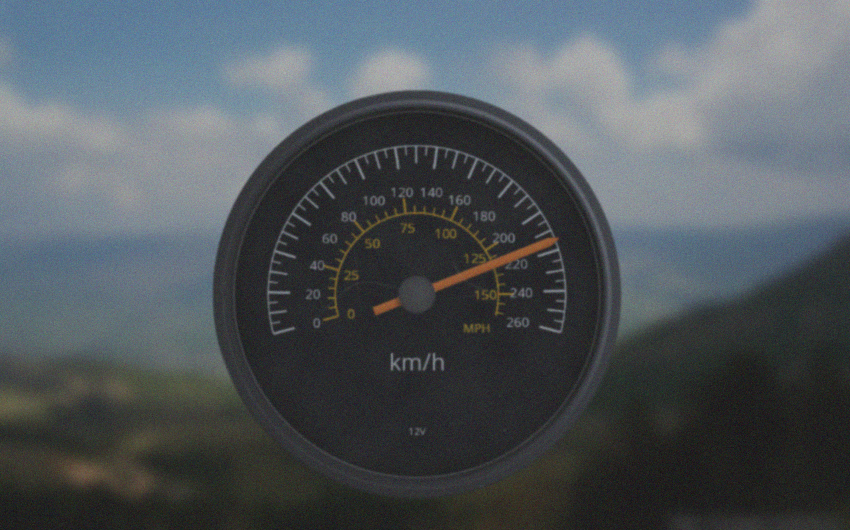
215 km/h
